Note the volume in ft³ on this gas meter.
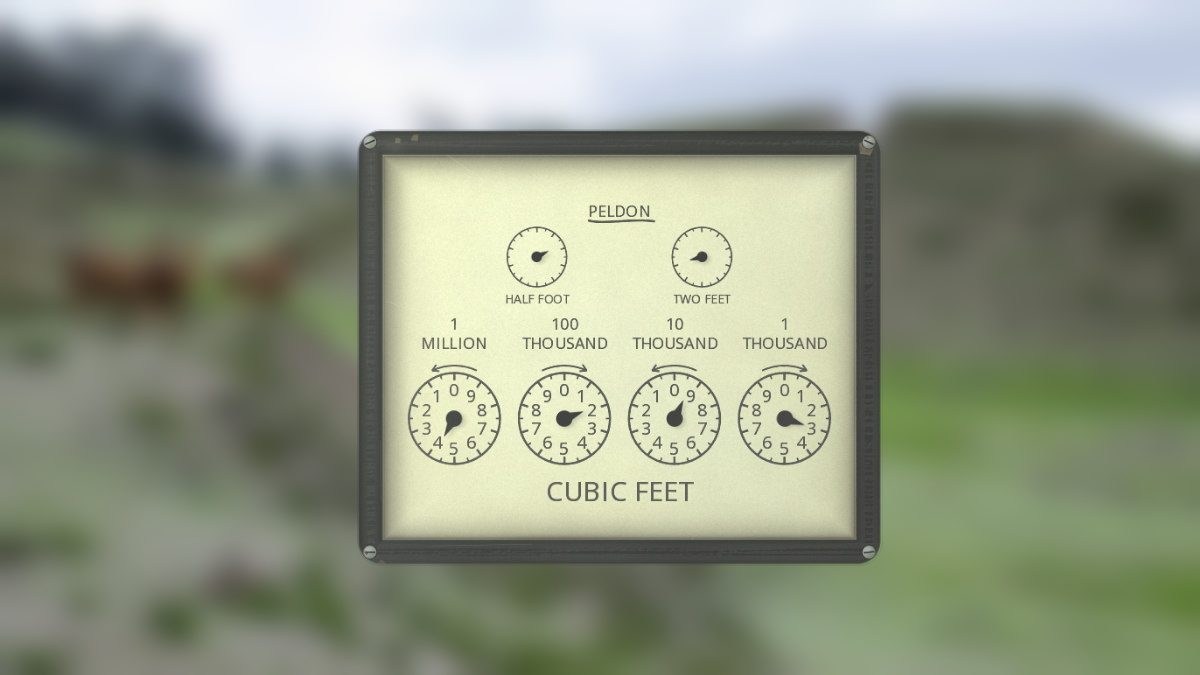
419300 ft³
